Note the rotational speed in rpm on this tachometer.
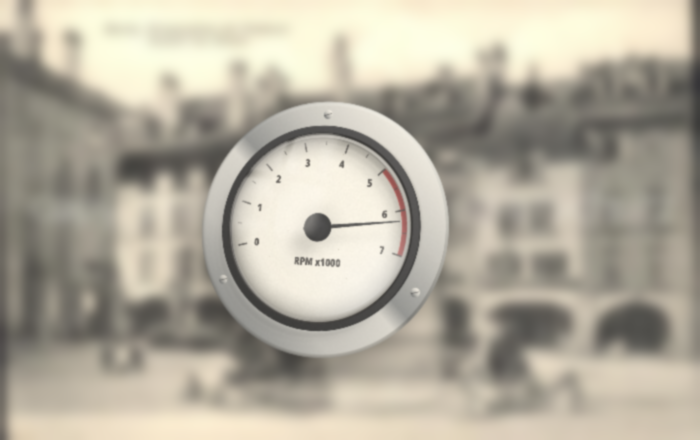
6250 rpm
